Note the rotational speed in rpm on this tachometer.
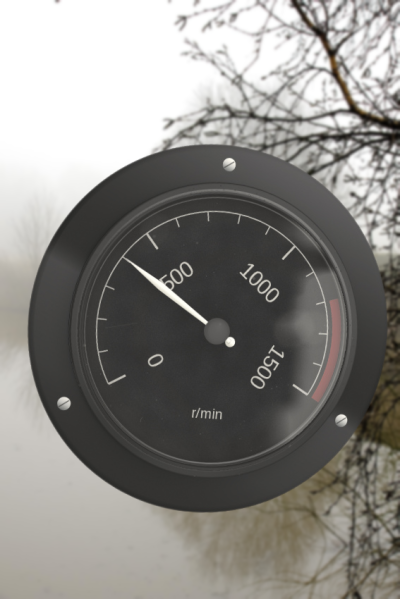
400 rpm
